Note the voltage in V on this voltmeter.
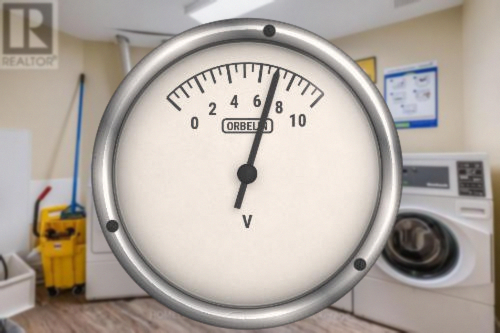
7 V
